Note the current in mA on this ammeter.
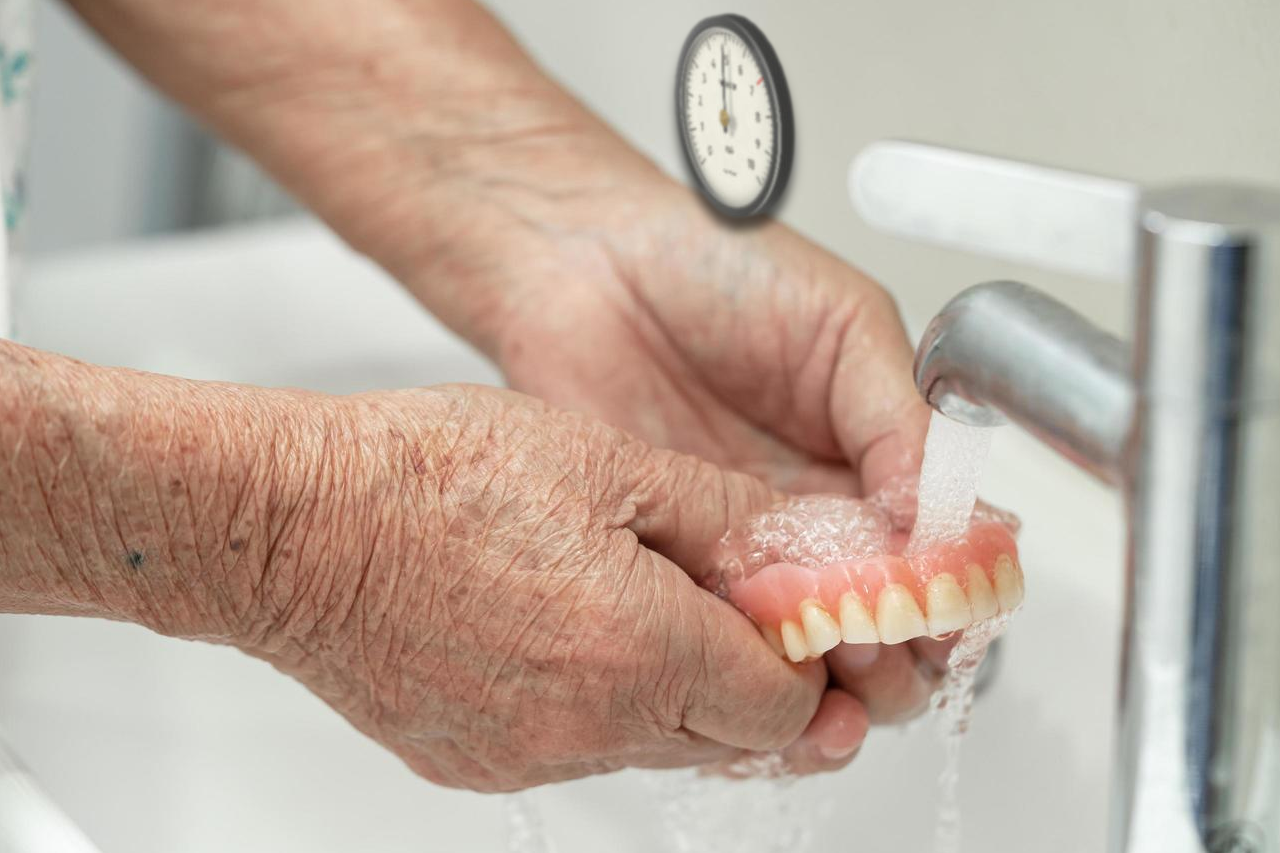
5 mA
